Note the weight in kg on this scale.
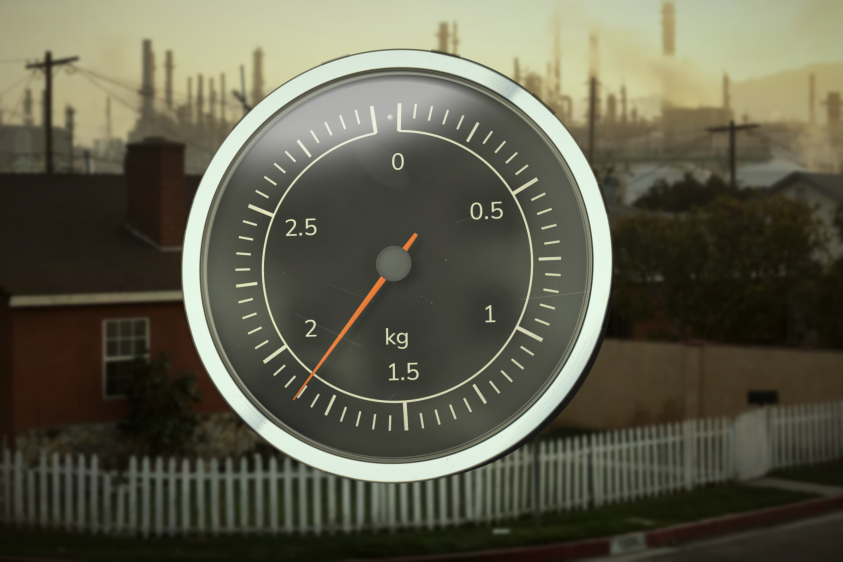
1.85 kg
